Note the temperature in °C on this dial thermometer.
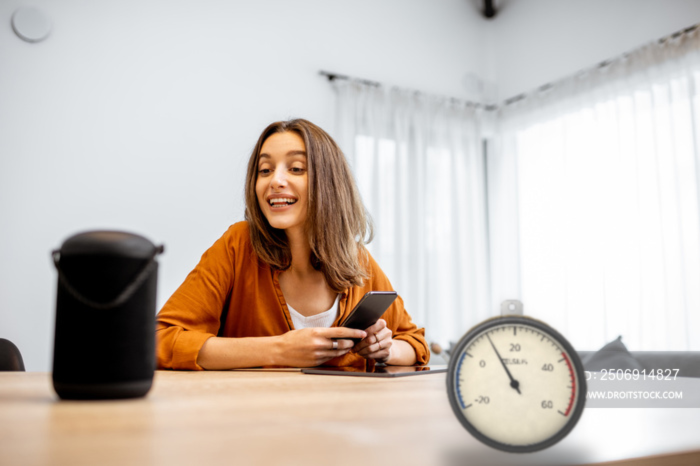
10 °C
